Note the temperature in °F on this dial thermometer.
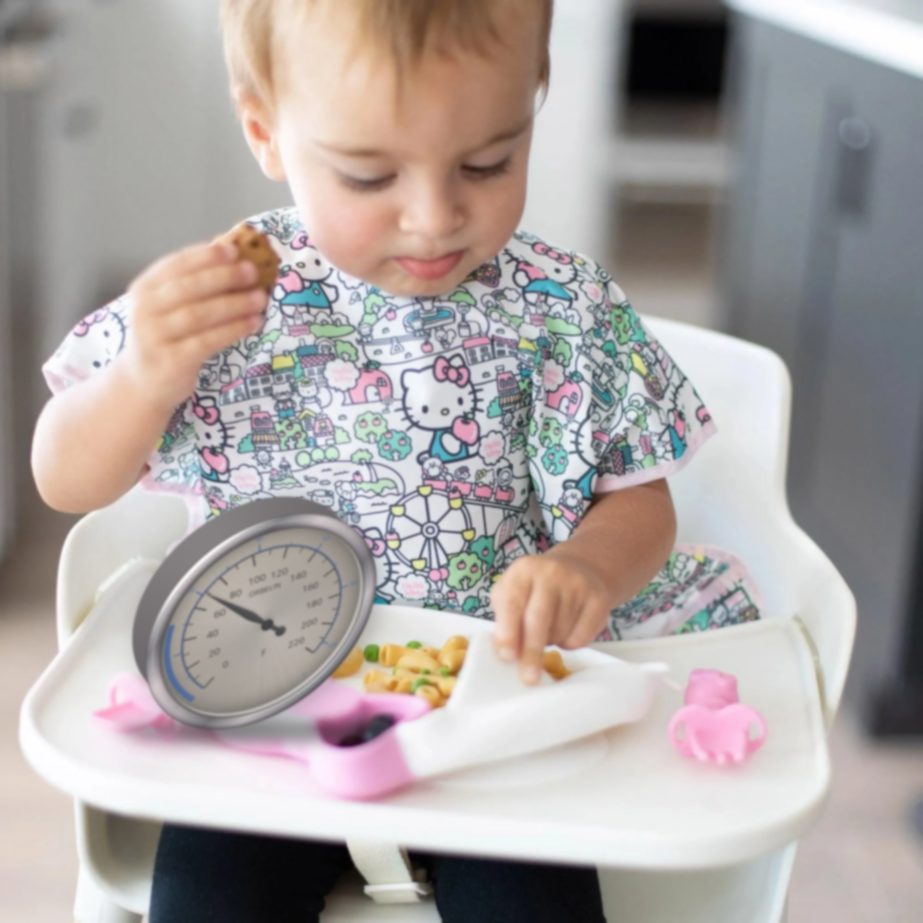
70 °F
